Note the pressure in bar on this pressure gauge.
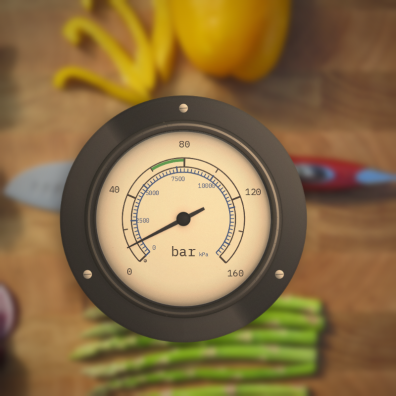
10 bar
